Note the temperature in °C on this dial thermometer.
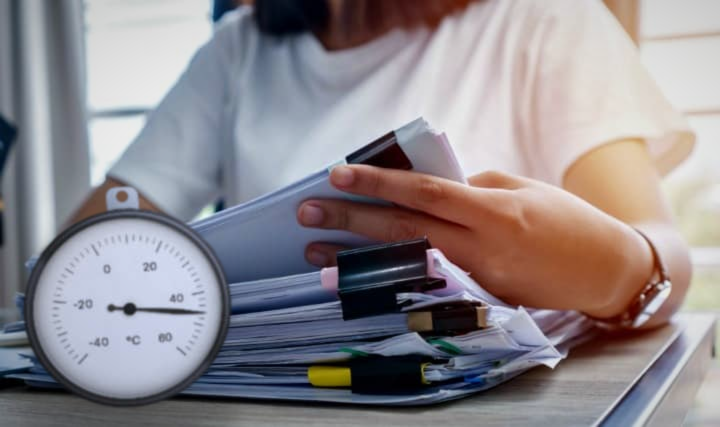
46 °C
